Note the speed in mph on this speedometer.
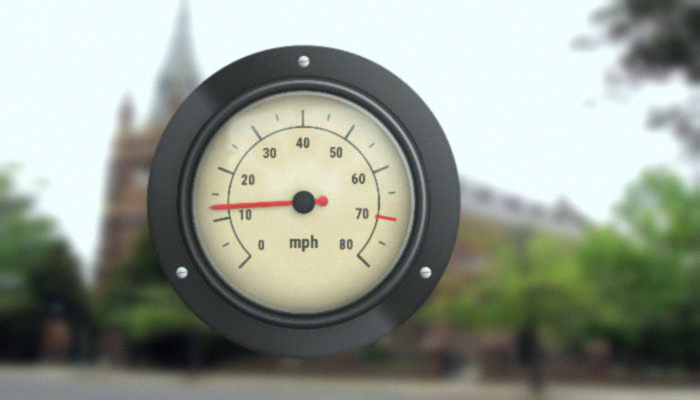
12.5 mph
